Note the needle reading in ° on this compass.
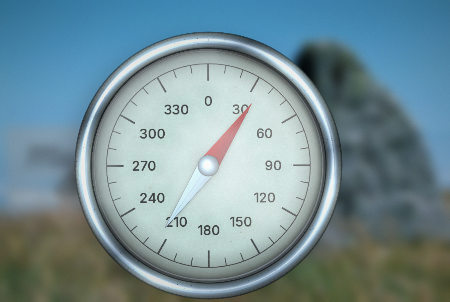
35 °
